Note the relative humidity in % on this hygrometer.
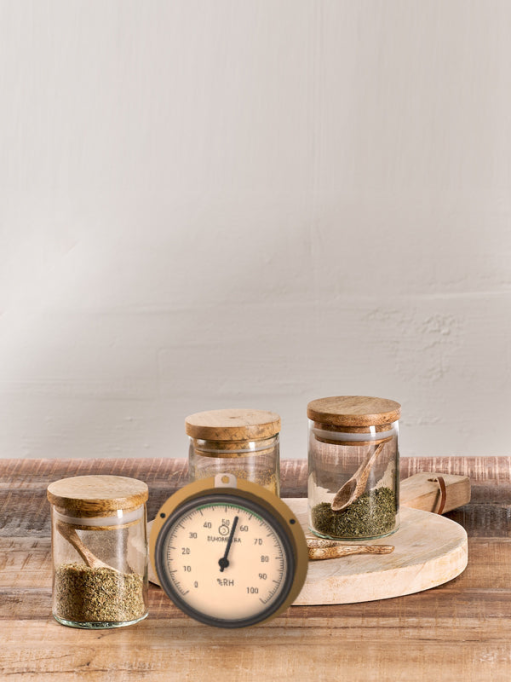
55 %
